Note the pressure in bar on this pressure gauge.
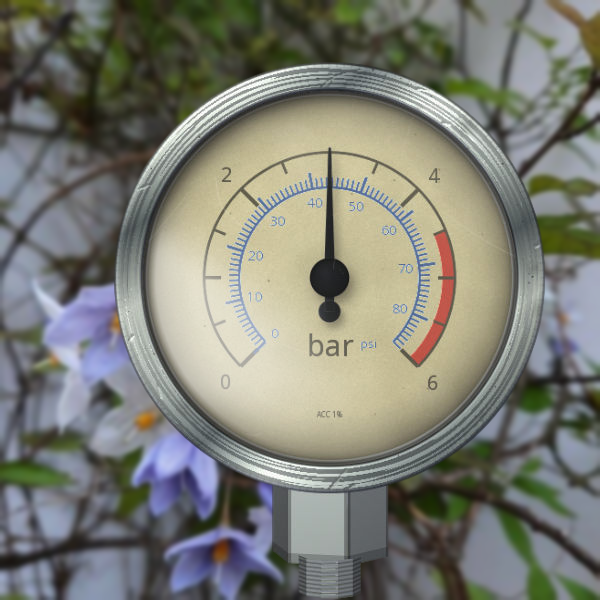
3 bar
